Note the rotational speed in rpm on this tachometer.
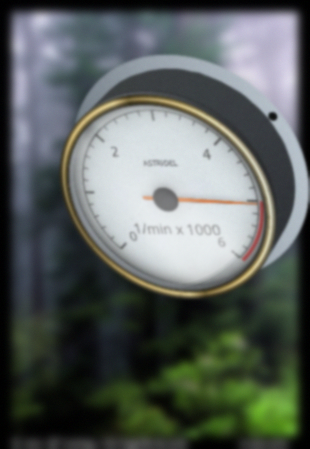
5000 rpm
